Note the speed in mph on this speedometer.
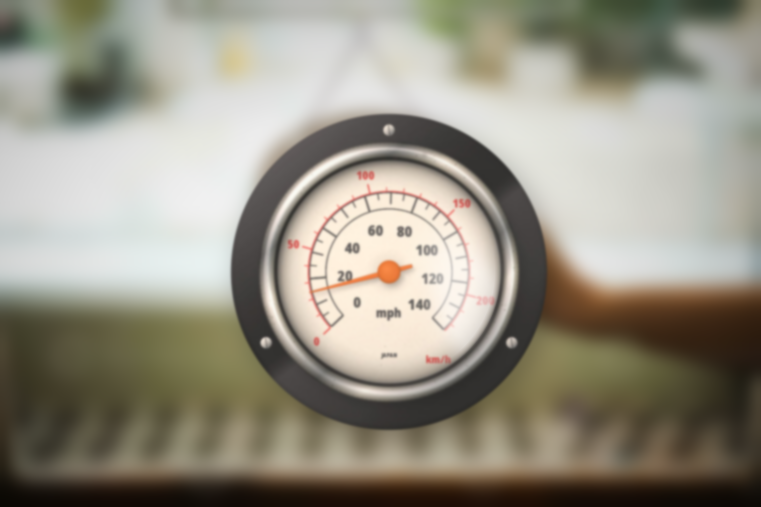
15 mph
